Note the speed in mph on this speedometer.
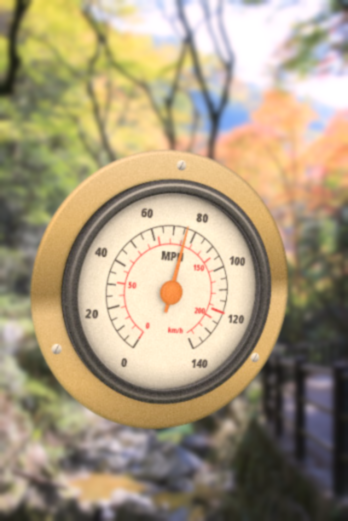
75 mph
